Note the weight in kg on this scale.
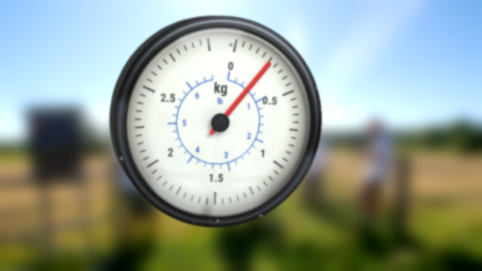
0.25 kg
